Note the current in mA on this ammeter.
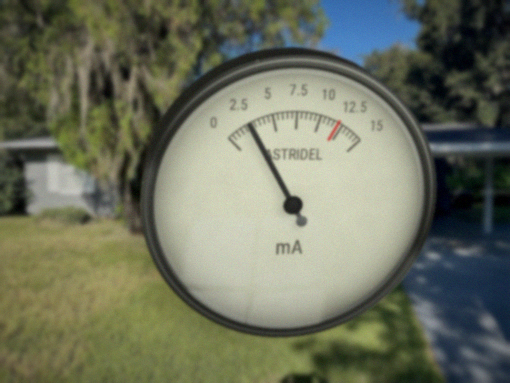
2.5 mA
